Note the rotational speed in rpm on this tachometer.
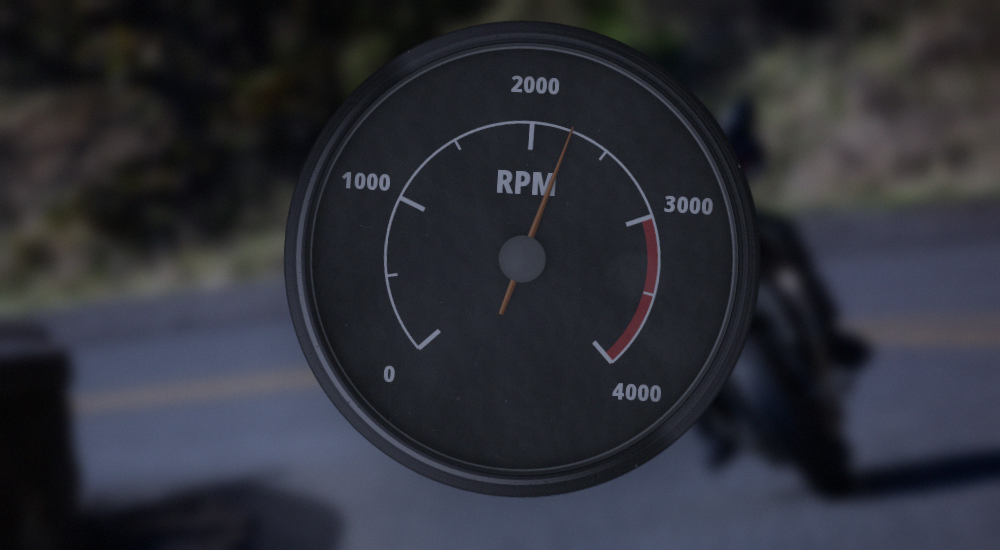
2250 rpm
